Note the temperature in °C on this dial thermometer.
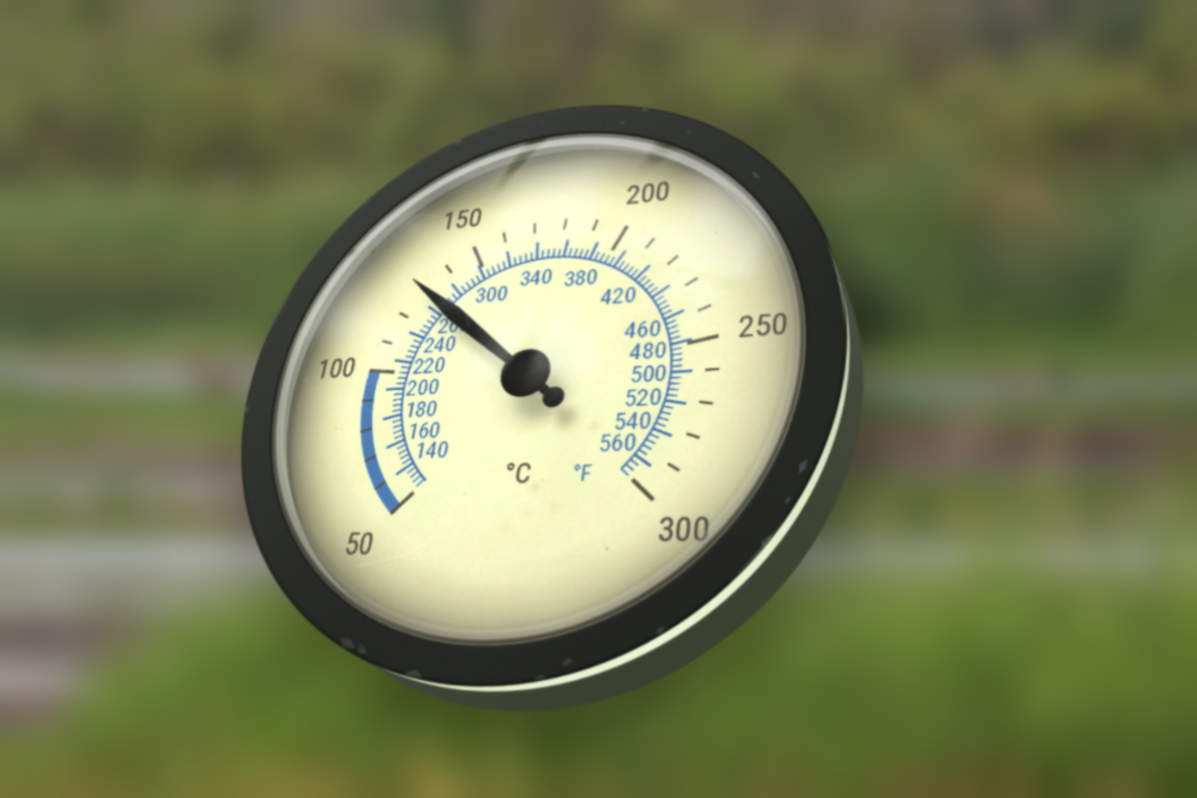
130 °C
